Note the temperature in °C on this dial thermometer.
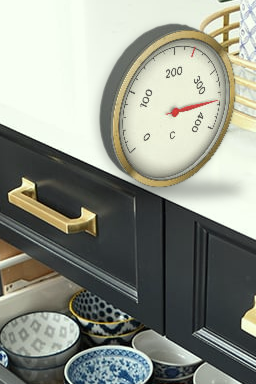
350 °C
